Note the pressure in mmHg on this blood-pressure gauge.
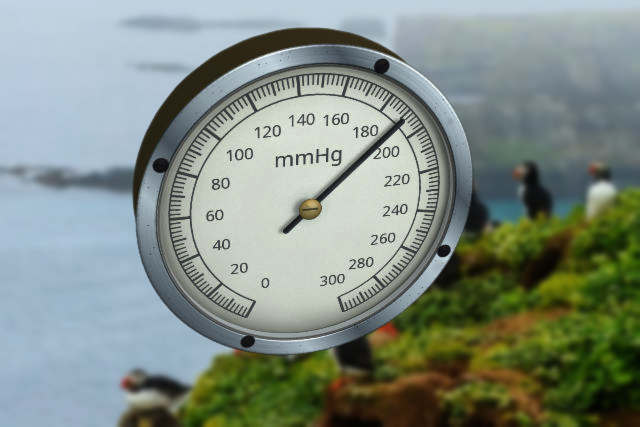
190 mmHg
